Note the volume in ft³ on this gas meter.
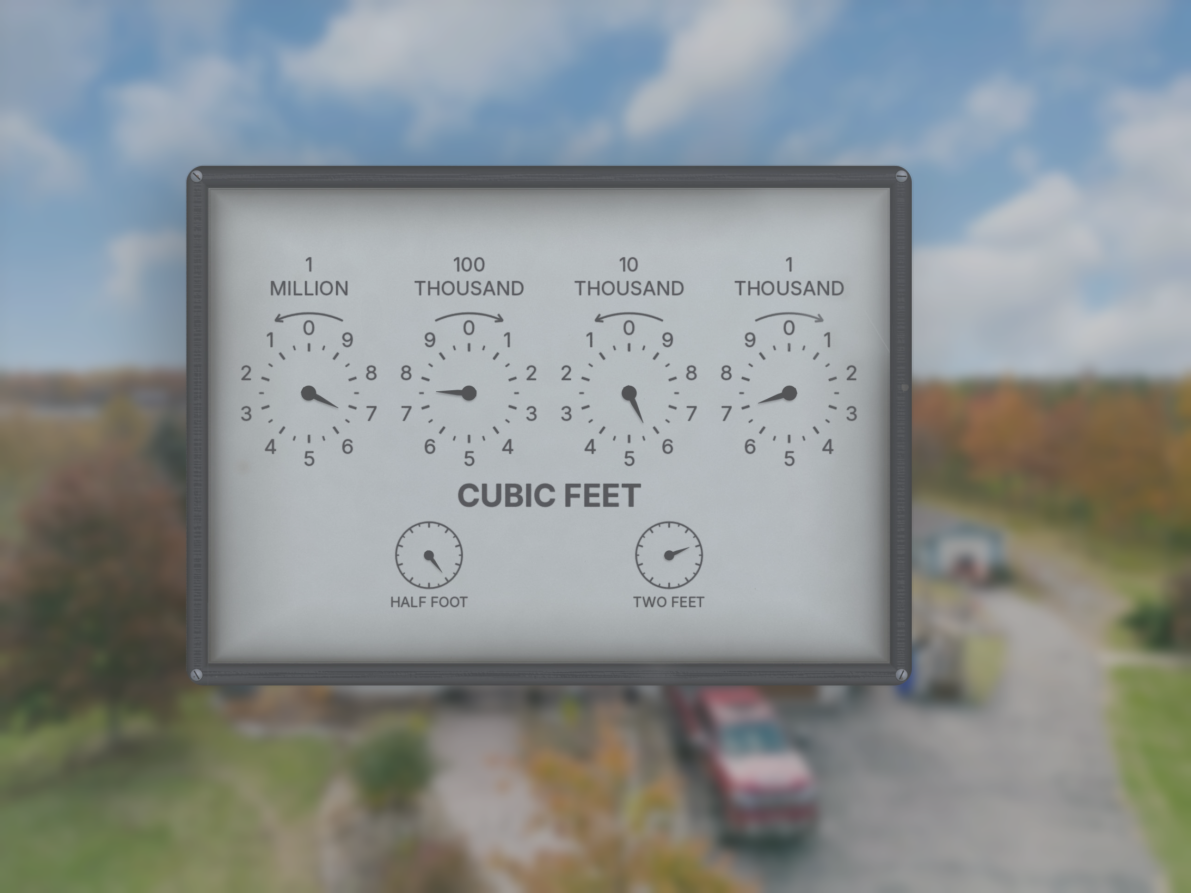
675700 ft³
